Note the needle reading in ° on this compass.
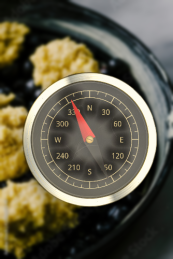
335 °
